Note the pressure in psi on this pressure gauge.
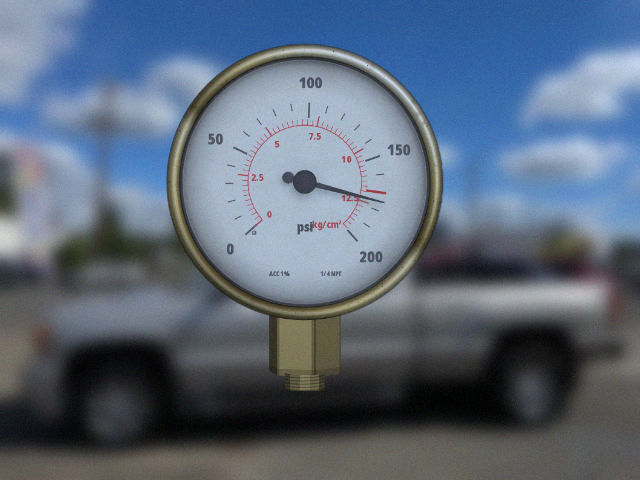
175 psi
